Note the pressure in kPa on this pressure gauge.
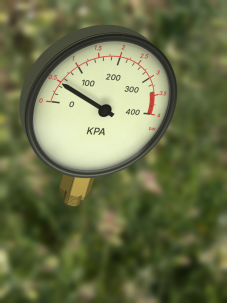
50 kPa
